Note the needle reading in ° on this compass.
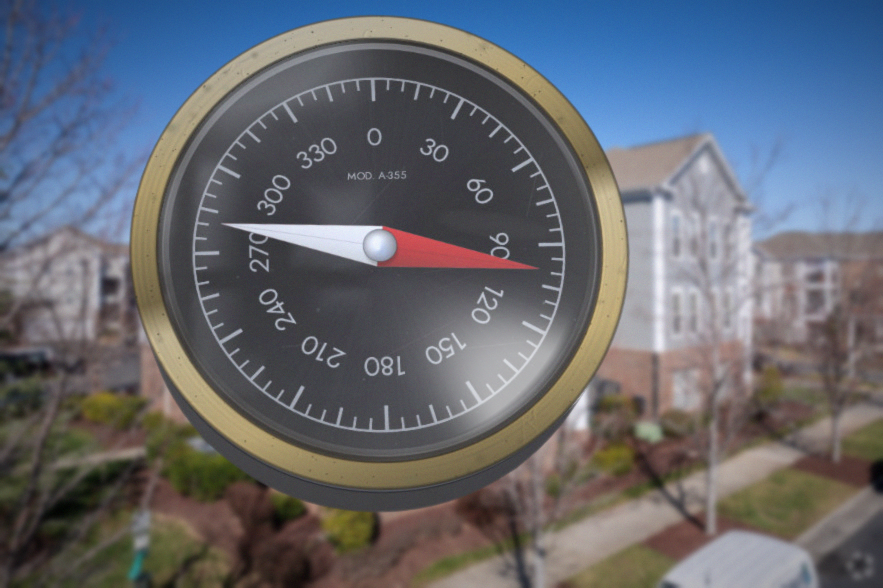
100 °
